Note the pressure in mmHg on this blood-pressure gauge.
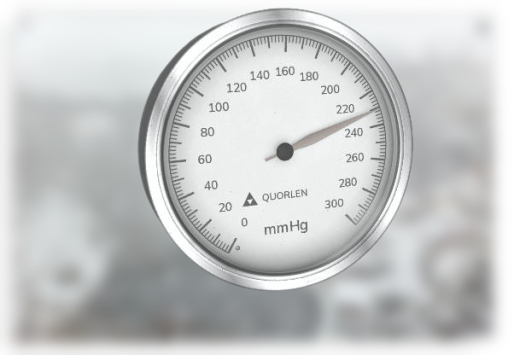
230 mmHg
